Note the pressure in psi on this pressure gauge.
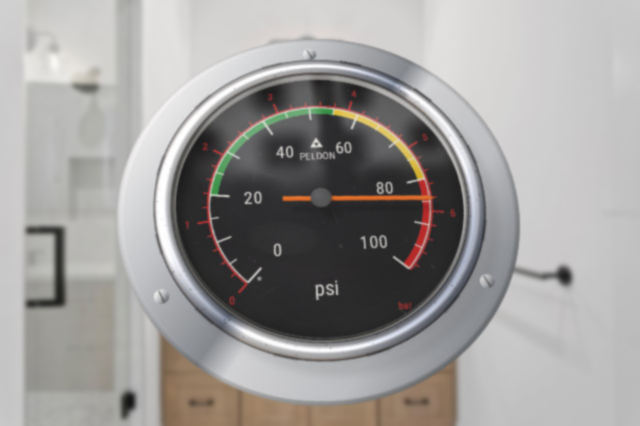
85 psi
